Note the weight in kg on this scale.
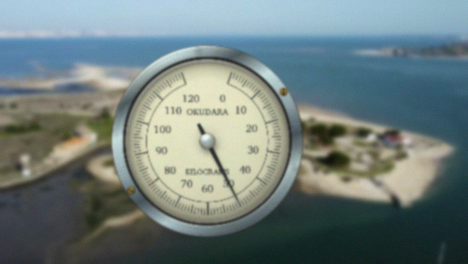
50 kg
